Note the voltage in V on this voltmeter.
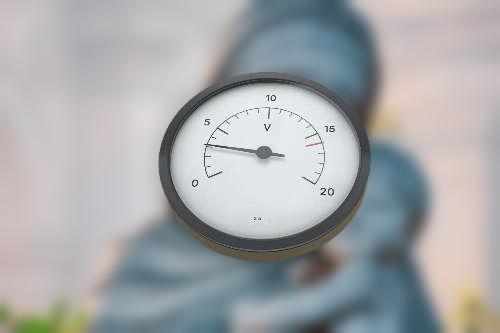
3 V
